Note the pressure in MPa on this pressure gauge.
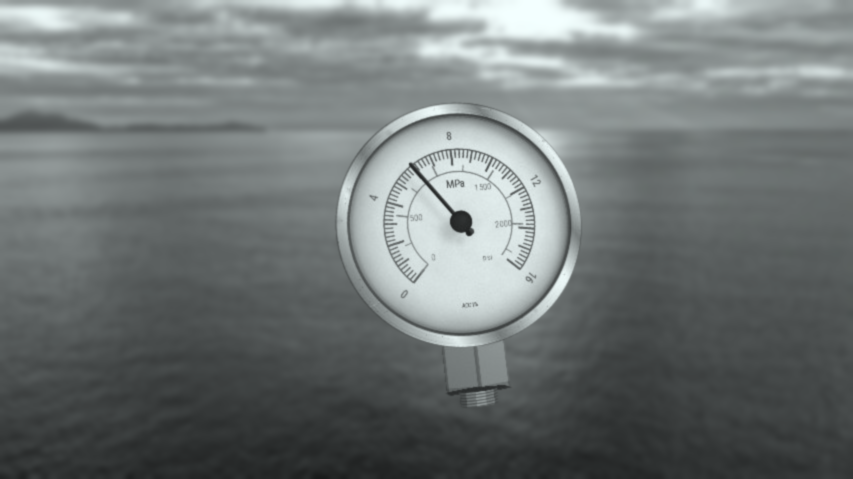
6 MPa
